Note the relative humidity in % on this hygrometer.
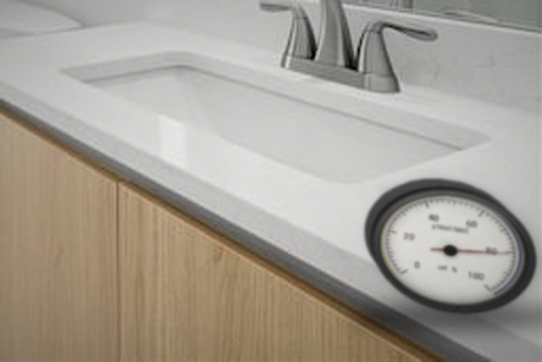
80 %
